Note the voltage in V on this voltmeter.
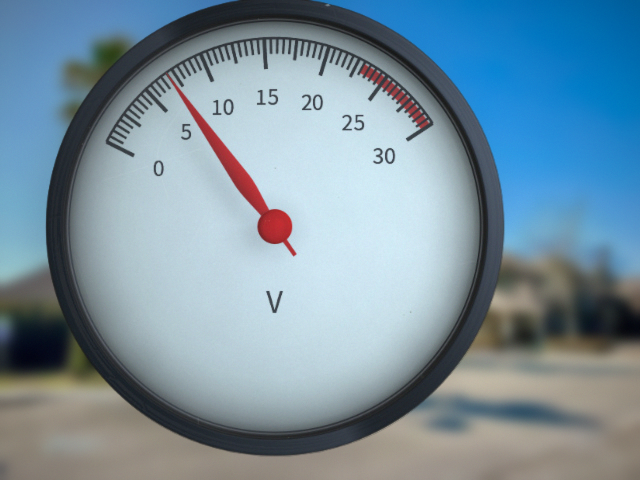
7 V
